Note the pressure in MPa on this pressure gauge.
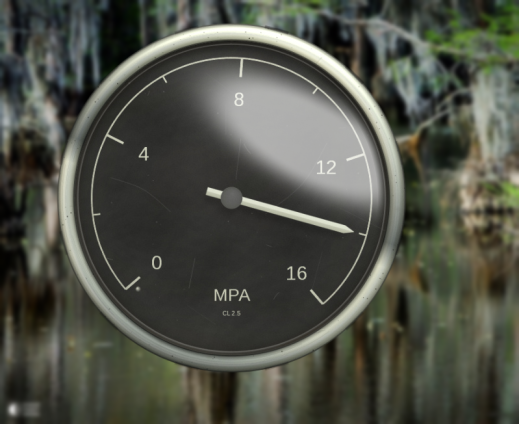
14 MPa
